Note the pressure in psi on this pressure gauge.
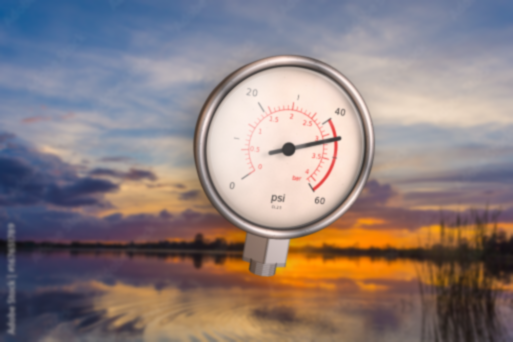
45 psi
